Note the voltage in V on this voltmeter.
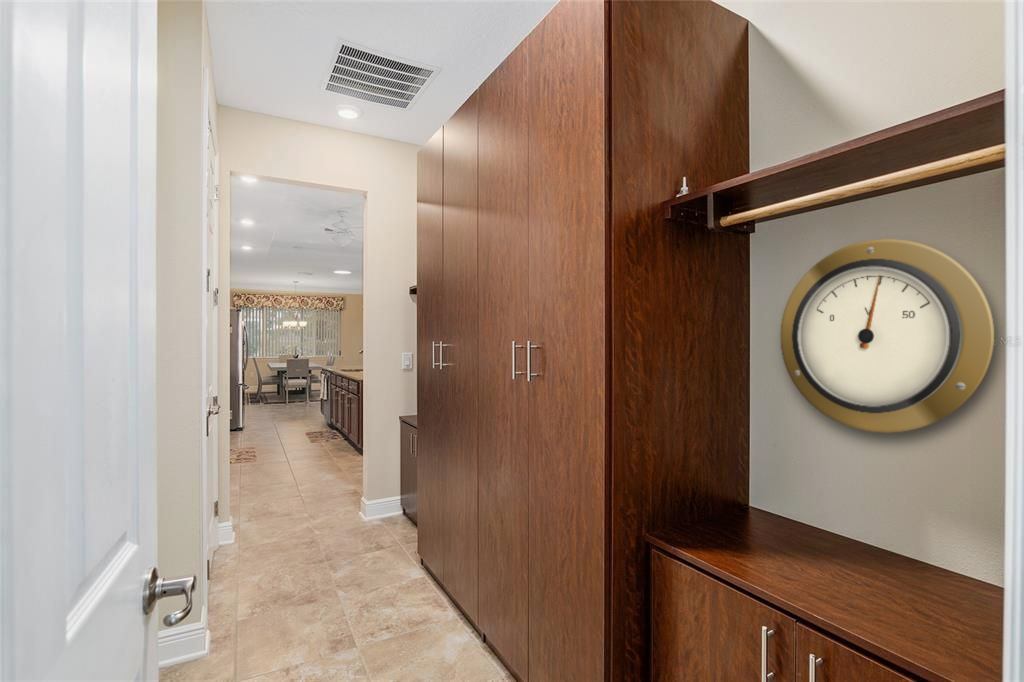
30 V
